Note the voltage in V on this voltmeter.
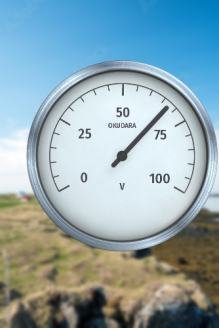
67.5 V
